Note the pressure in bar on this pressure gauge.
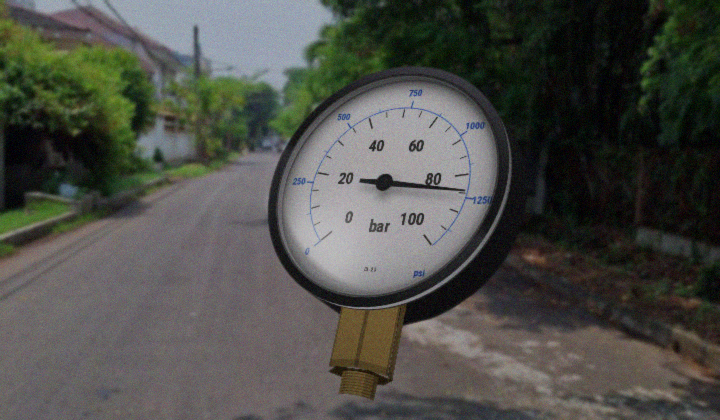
85 bar
